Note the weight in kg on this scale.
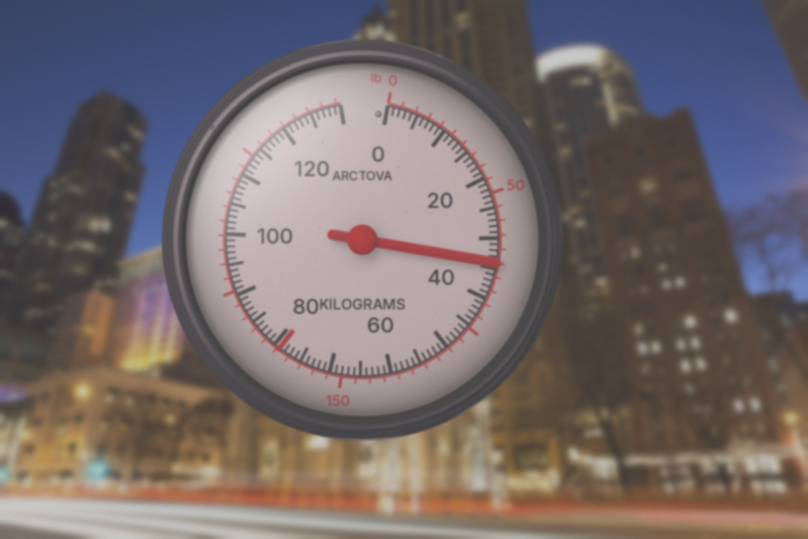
34 kg
